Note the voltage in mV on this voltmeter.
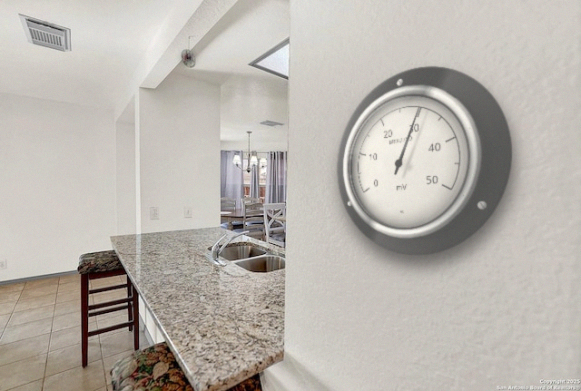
30 mV
